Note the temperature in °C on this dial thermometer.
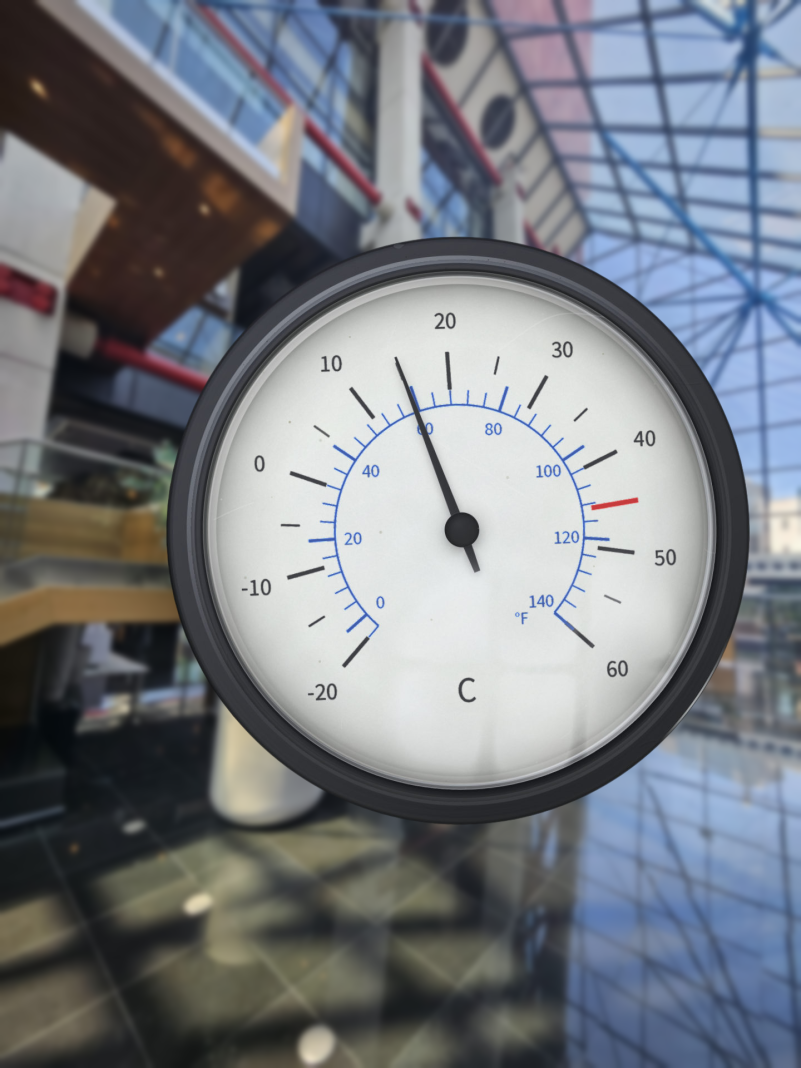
15 °C
